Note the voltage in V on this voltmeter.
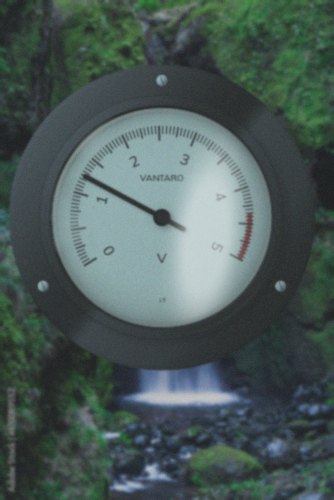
1.25 V
